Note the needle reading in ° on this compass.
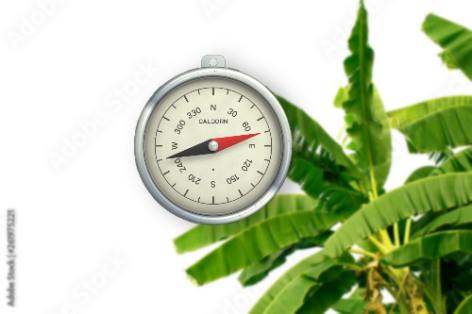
75 °
